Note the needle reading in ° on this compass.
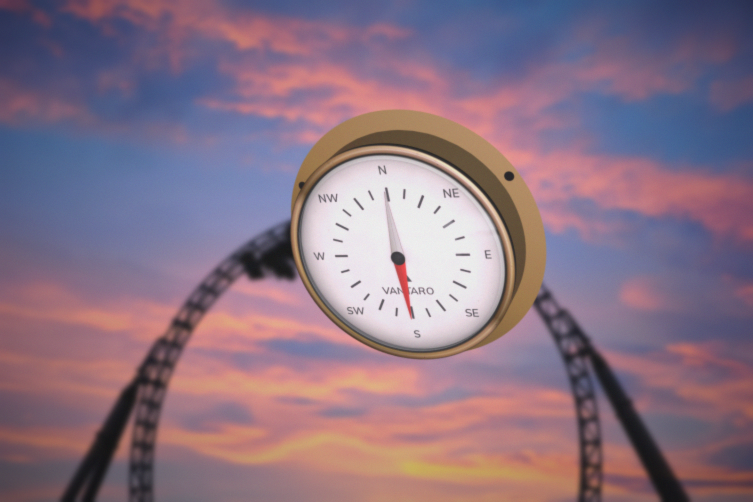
180 °
